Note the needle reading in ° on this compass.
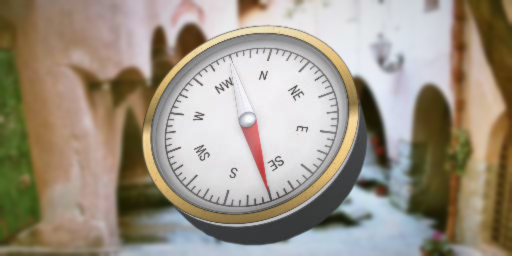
150 °
